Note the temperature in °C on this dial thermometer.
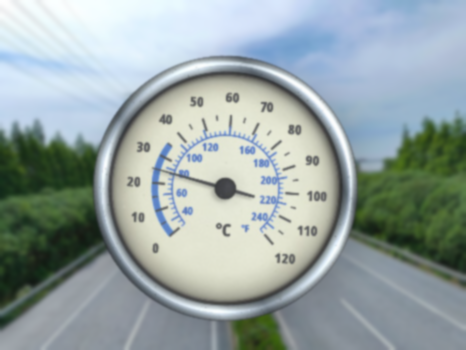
25 °C
